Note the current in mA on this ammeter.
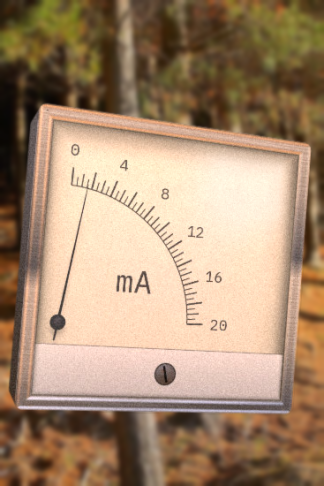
1.5 mA
